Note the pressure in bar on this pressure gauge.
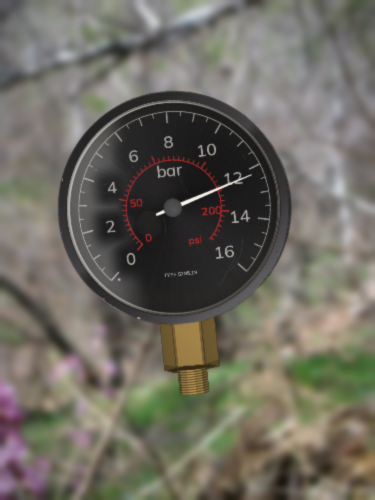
12.25 bar
